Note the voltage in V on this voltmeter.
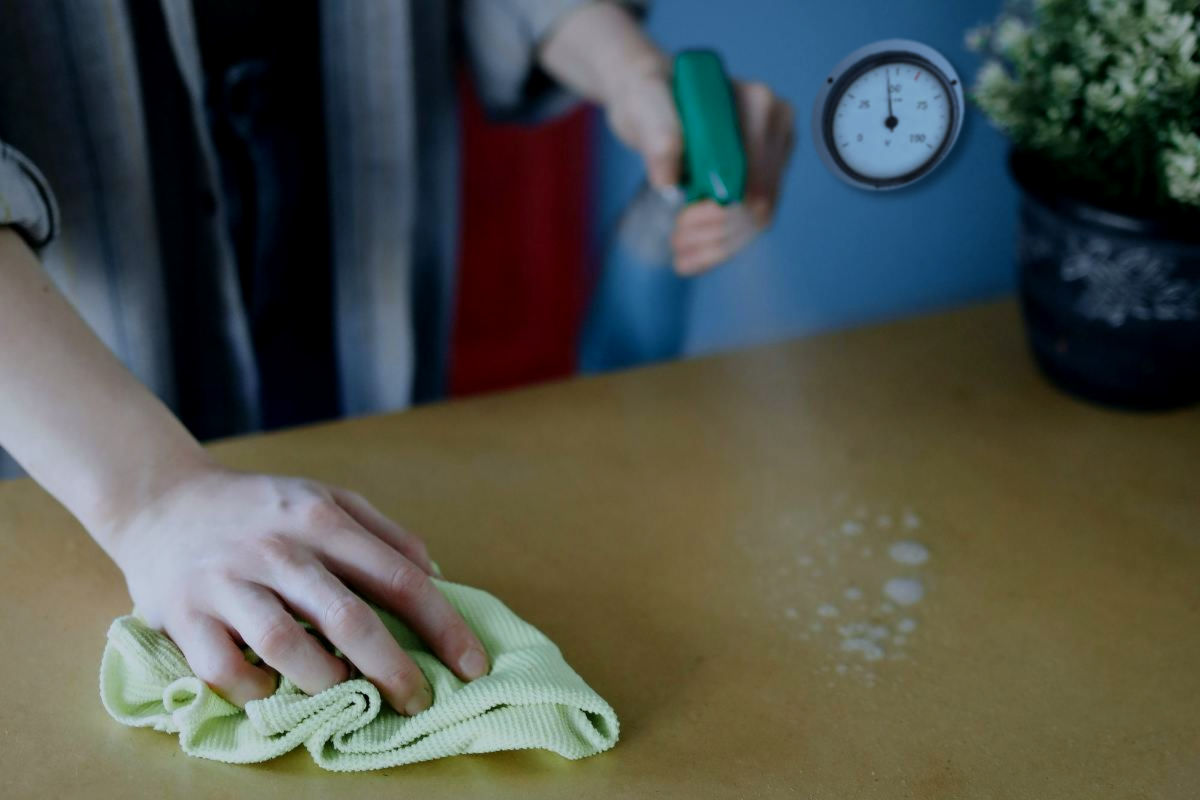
45 V
